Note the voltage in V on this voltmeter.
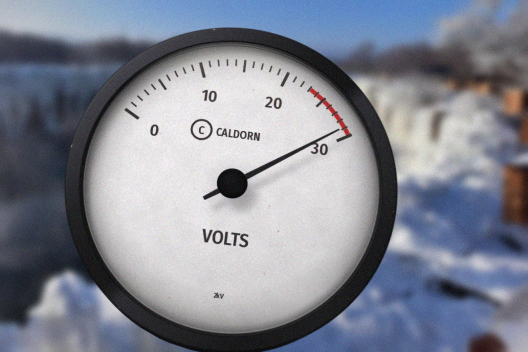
29 V
